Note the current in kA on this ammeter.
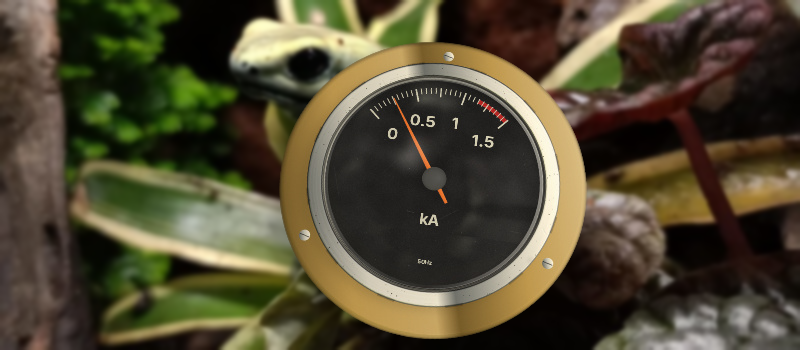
0.25 kA
